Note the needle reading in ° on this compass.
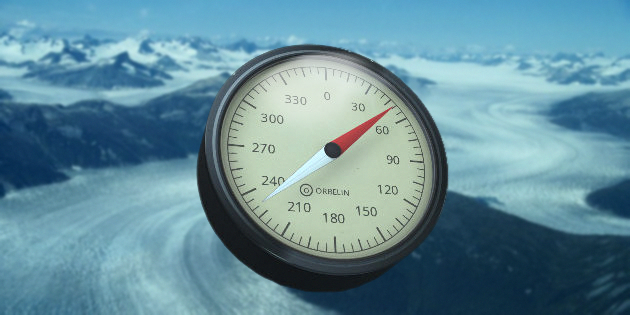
50 °
